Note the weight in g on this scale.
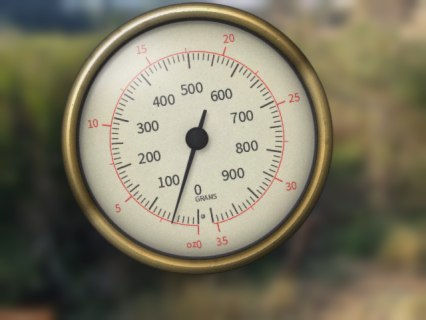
50 g
